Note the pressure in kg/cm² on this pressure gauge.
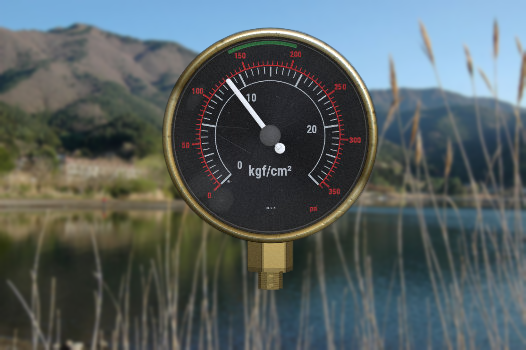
9 kg/cm²
